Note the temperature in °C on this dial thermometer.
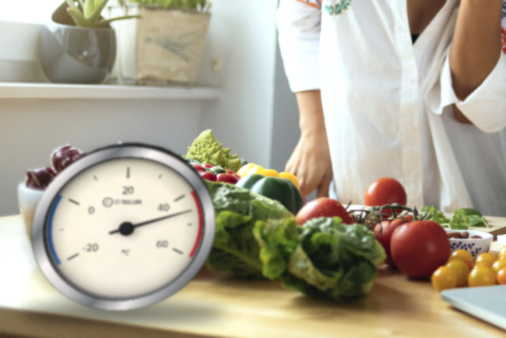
45 °C
